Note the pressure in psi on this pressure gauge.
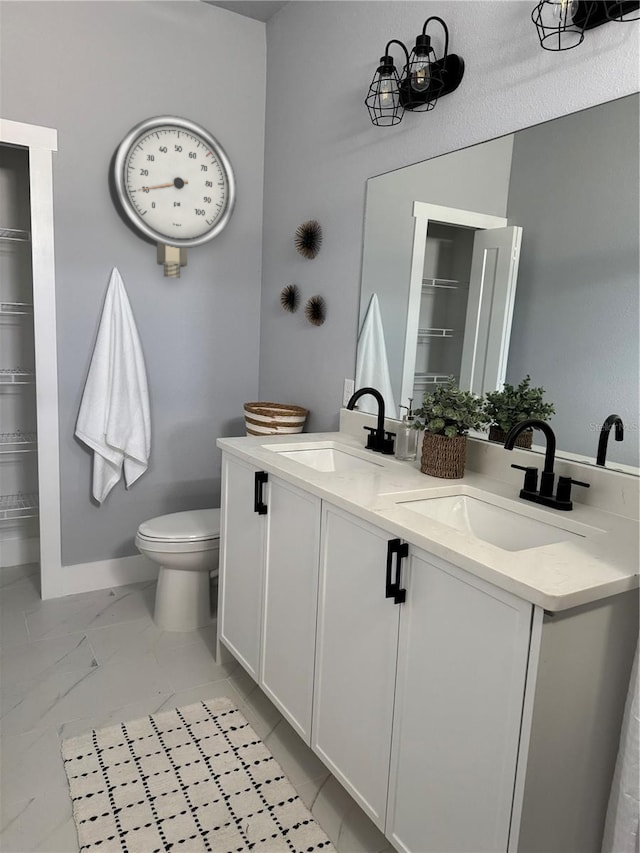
10 psi
